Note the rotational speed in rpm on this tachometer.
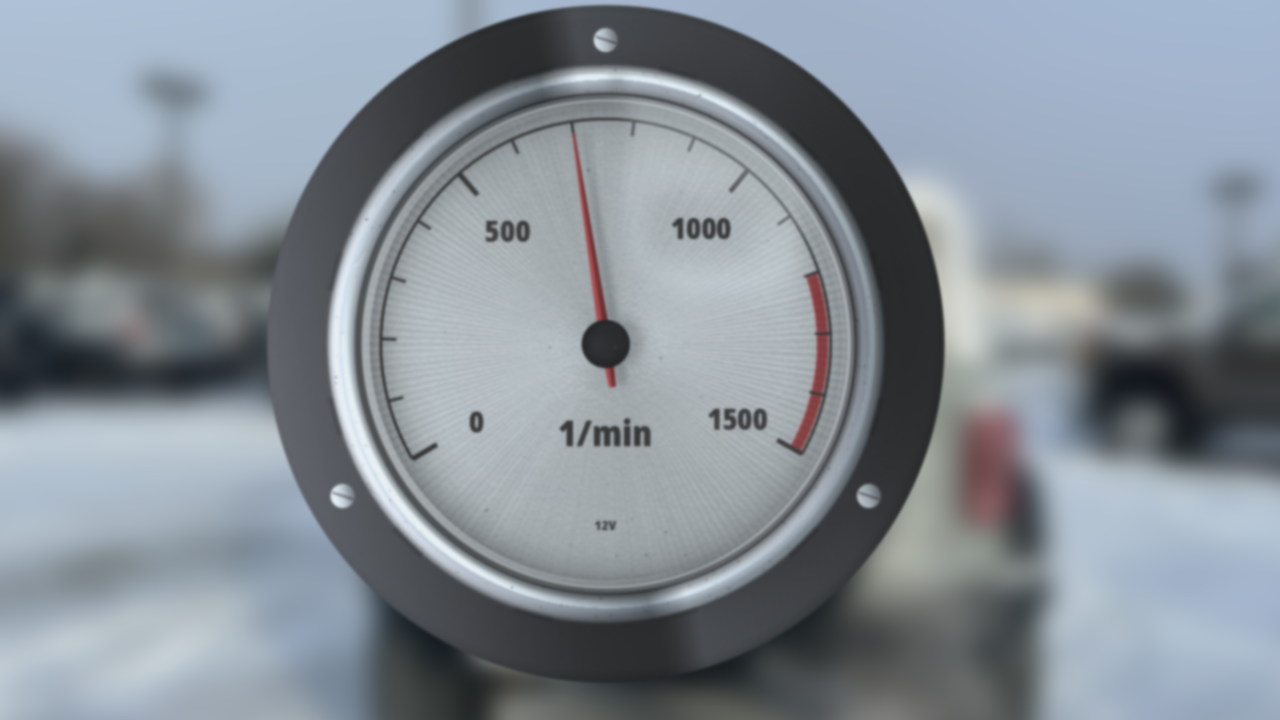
700 rpm
